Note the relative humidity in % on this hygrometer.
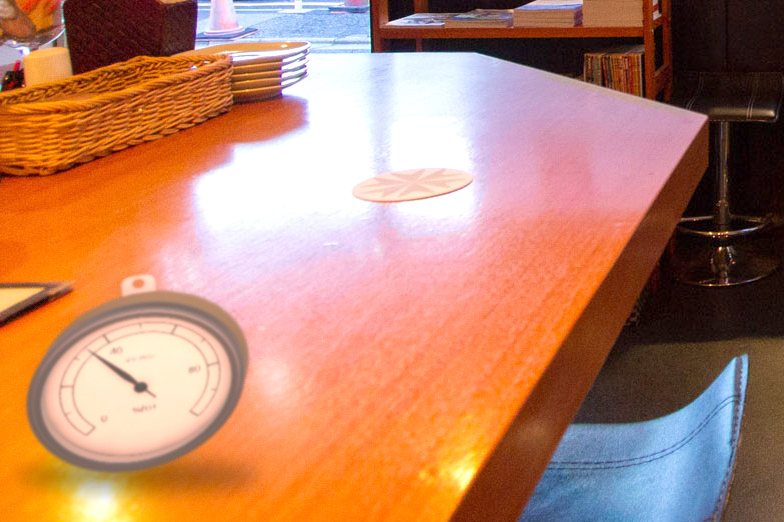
35 %
